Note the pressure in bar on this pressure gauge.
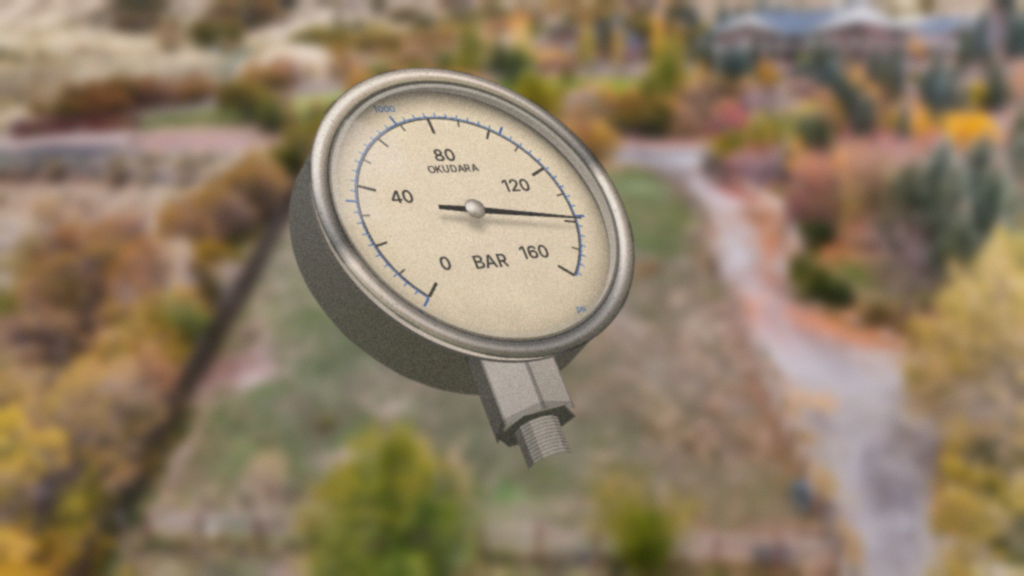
140 bar
